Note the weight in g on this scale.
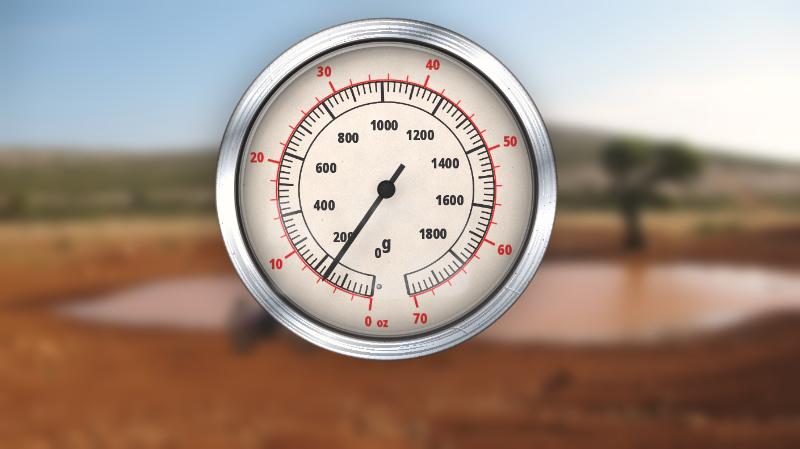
160 g
